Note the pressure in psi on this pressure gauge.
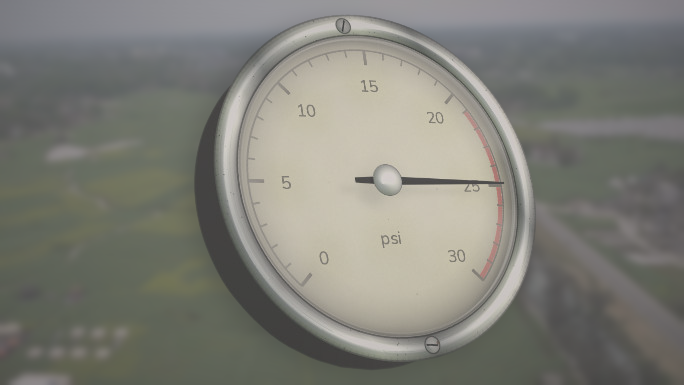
25 psi
